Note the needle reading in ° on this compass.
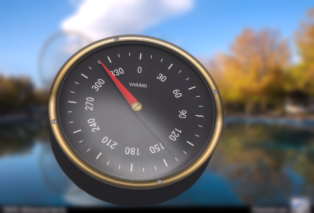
320 °
